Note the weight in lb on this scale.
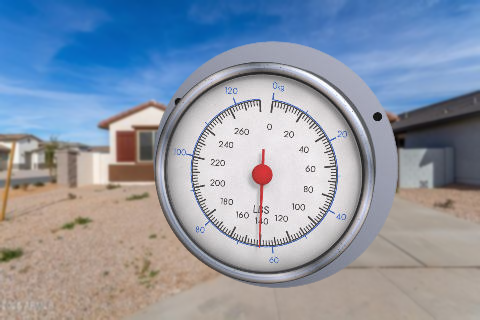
140 lb
